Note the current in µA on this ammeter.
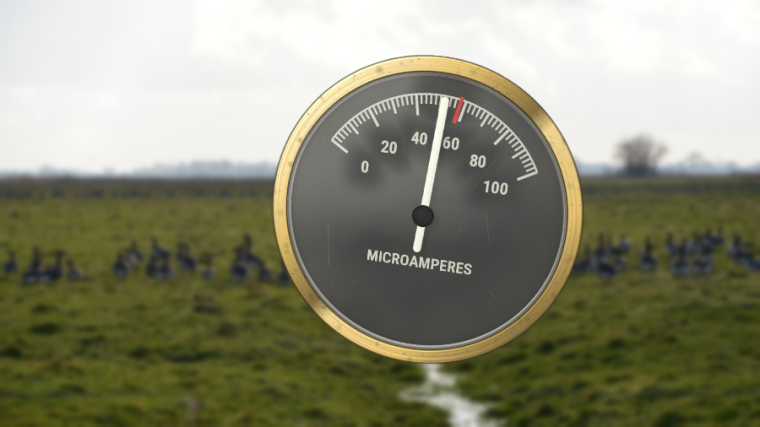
52 µA
